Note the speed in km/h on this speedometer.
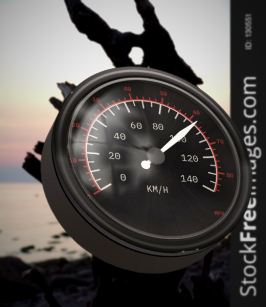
100 km/h
